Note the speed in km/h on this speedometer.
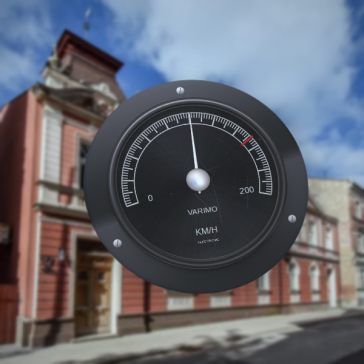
100 km/h
